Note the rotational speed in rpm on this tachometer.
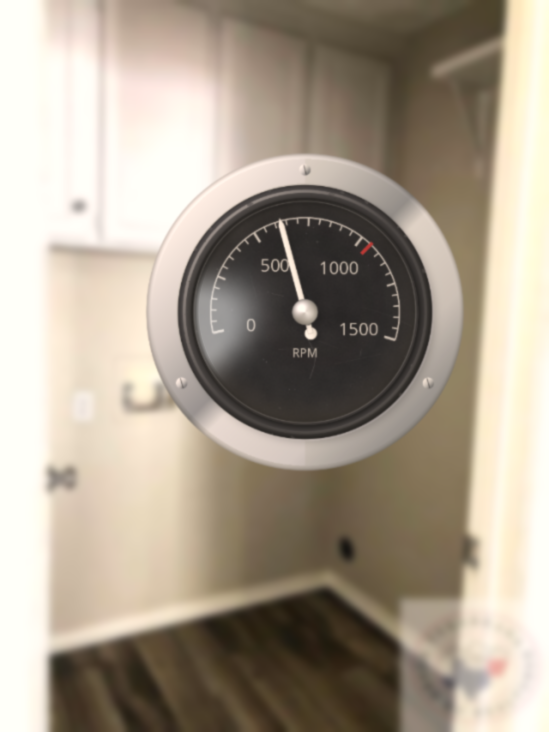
625 rpm
